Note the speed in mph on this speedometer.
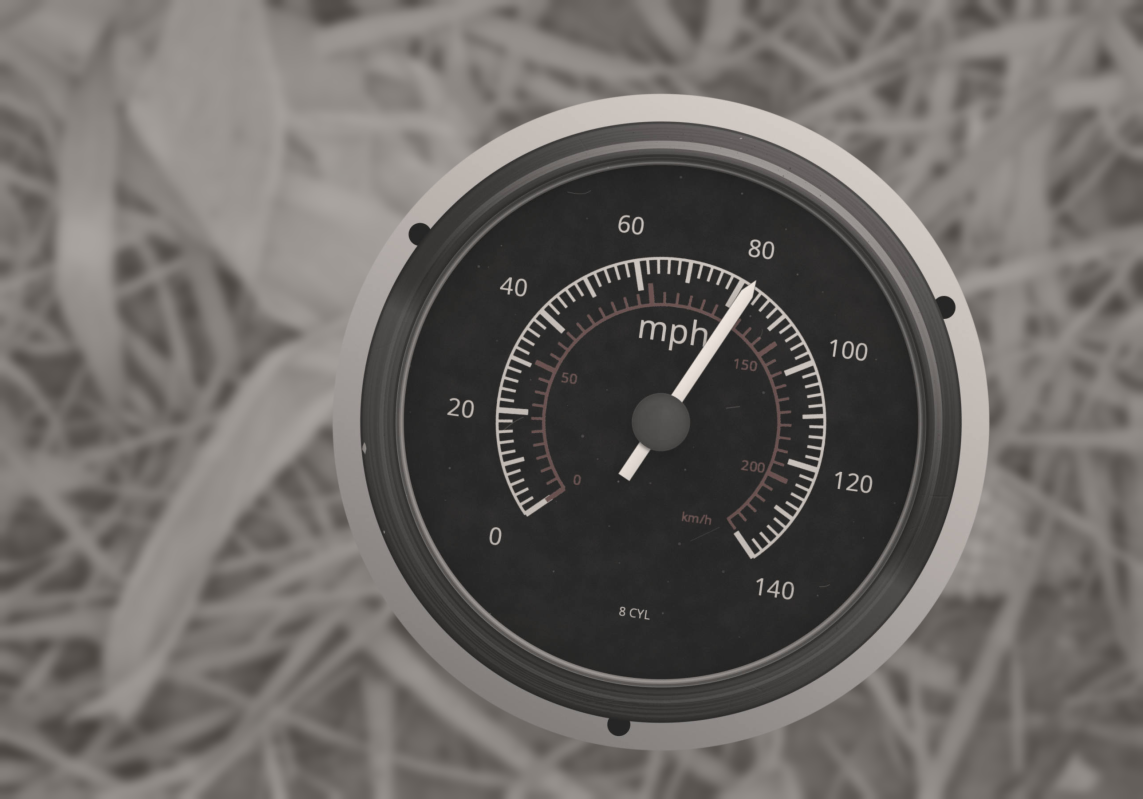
82 mph
